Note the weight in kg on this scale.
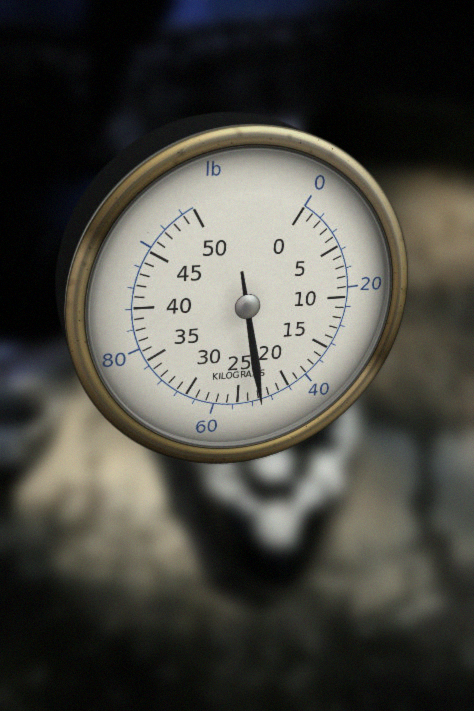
23 kg
